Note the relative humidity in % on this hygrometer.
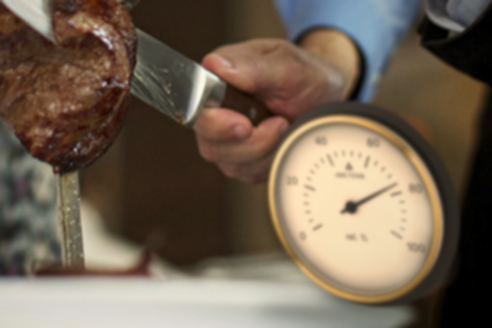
76 %
